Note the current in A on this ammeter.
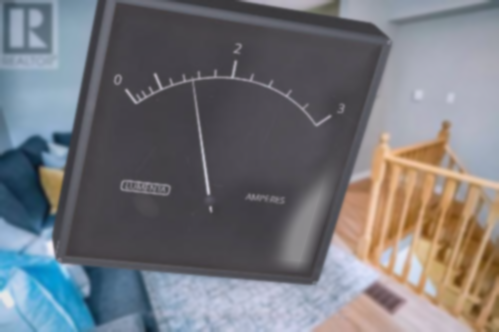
1.5 A
